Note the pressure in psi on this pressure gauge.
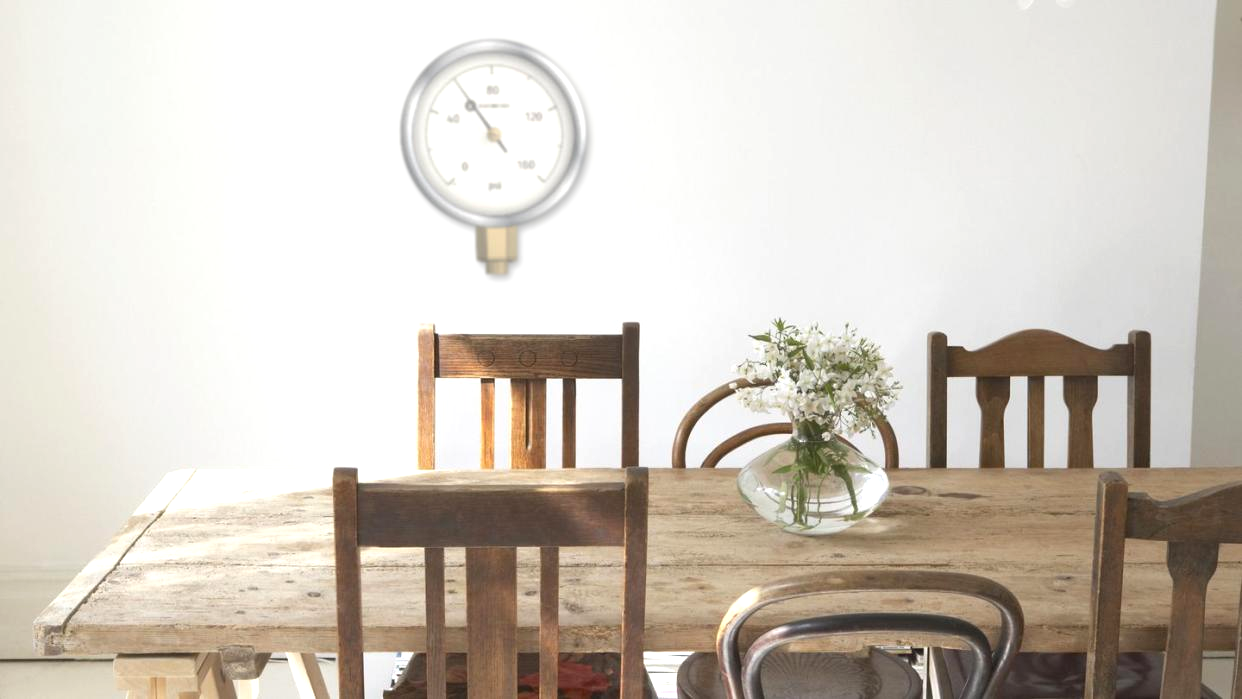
60 psi
